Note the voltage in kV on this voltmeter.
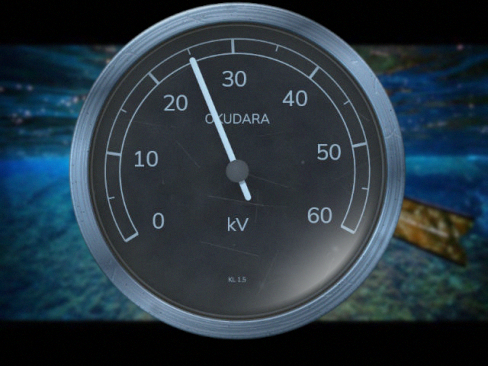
25 kV
